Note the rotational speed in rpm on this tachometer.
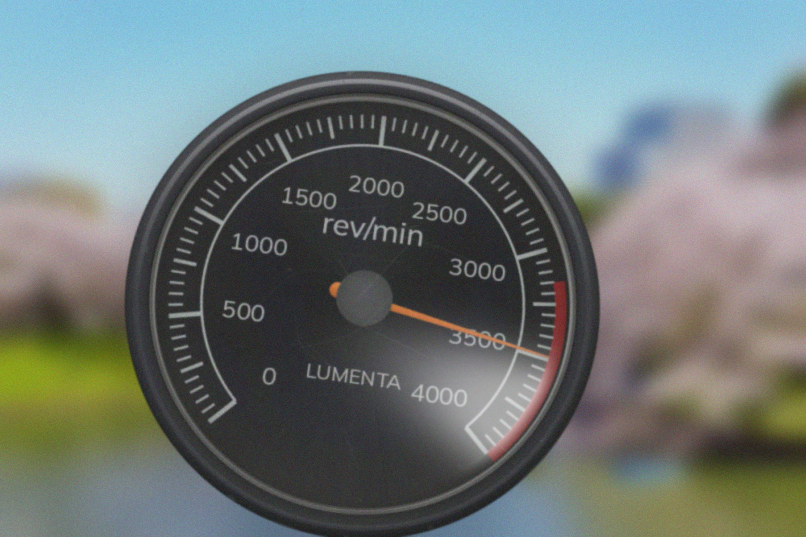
3500 rpm
